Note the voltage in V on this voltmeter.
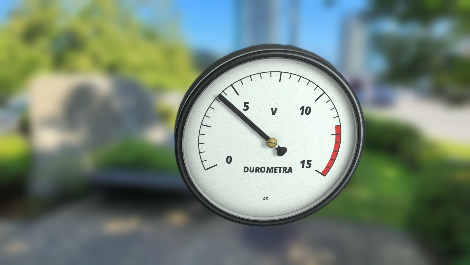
4.25 V
